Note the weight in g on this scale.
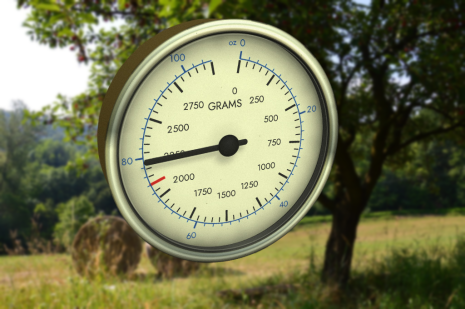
2250 g
